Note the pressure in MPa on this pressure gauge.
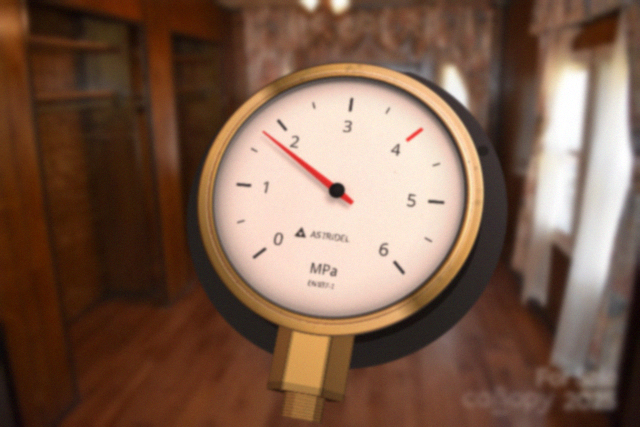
1.75 MPa
